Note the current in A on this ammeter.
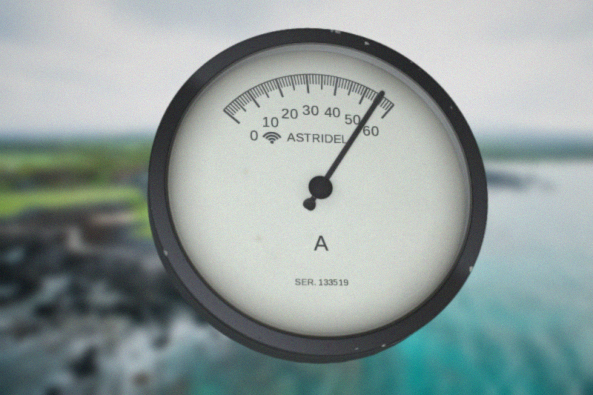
55 A
